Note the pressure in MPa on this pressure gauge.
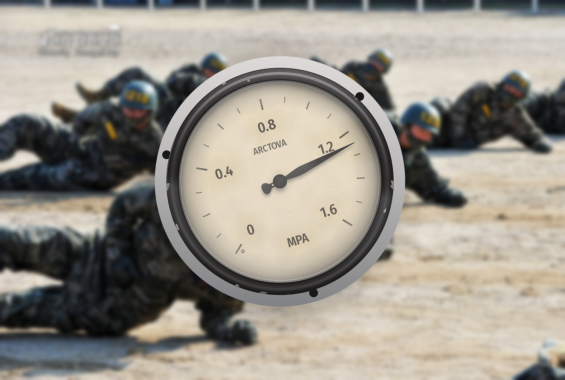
1.25 MPa
